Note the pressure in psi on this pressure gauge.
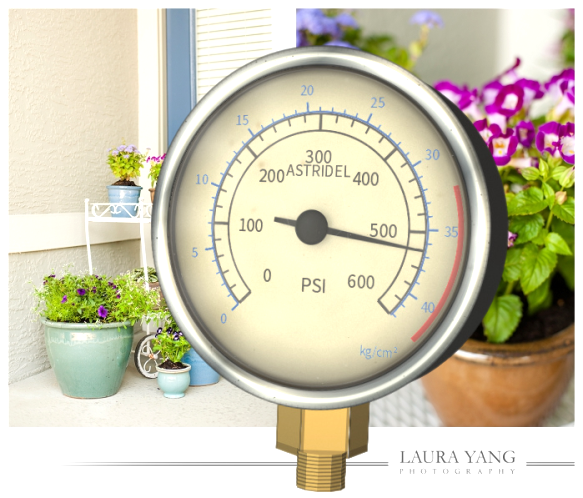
520 psi
